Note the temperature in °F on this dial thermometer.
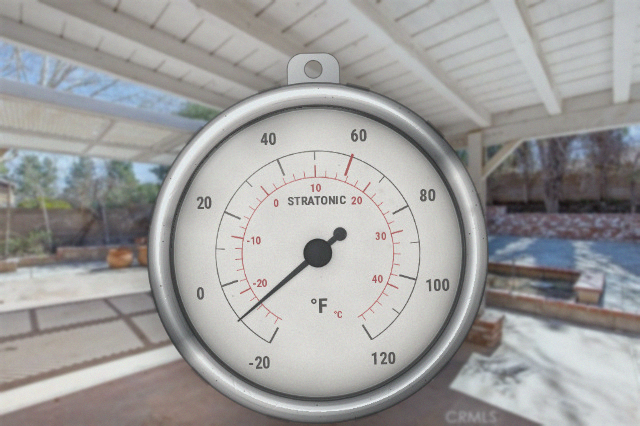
-10 °F
